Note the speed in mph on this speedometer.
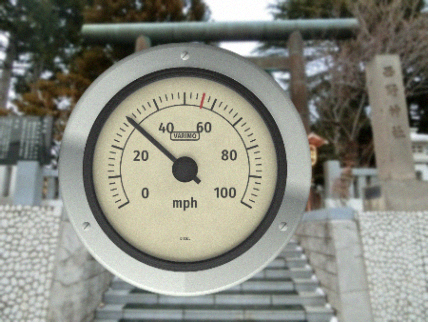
30 mph
